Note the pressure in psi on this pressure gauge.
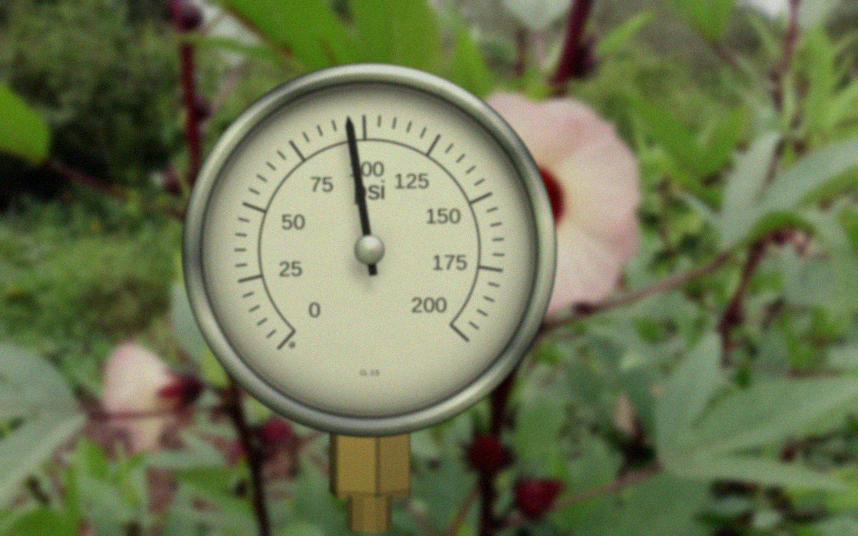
95 psi
